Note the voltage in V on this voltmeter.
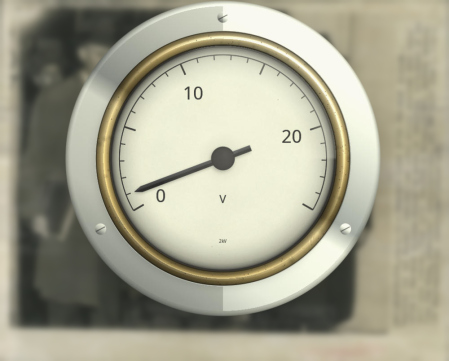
1 V
